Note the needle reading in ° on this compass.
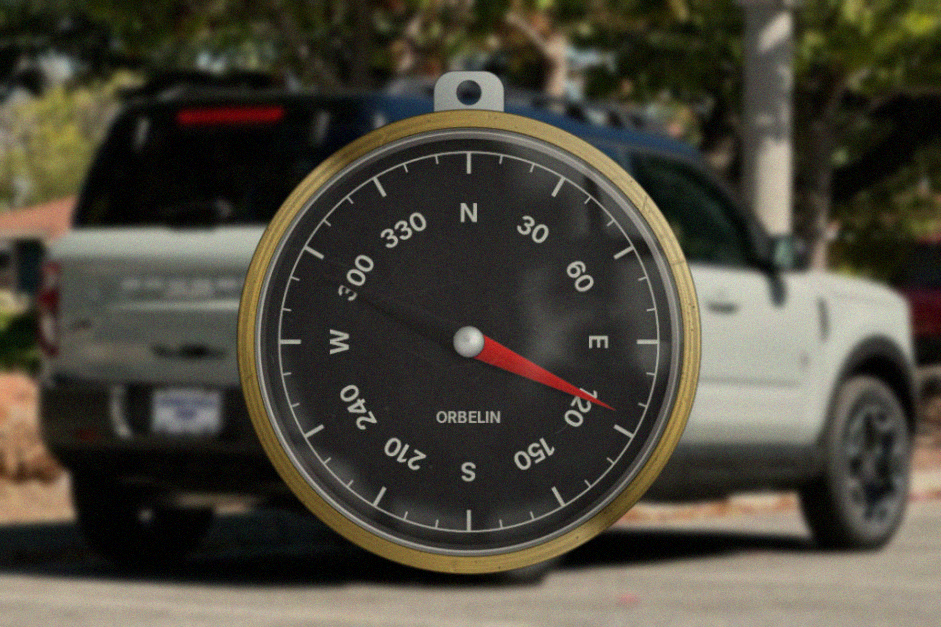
115 °
